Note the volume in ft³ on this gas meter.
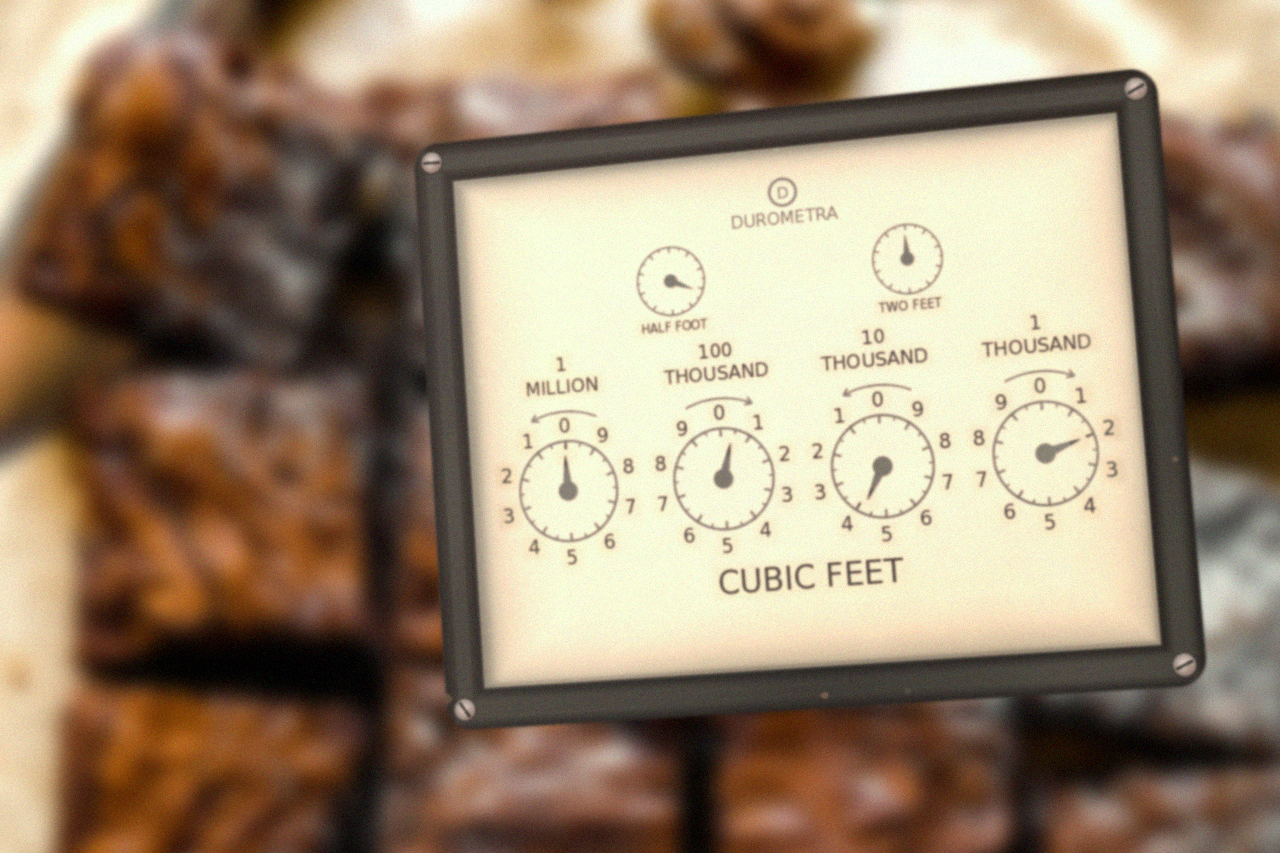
4200 ft³
